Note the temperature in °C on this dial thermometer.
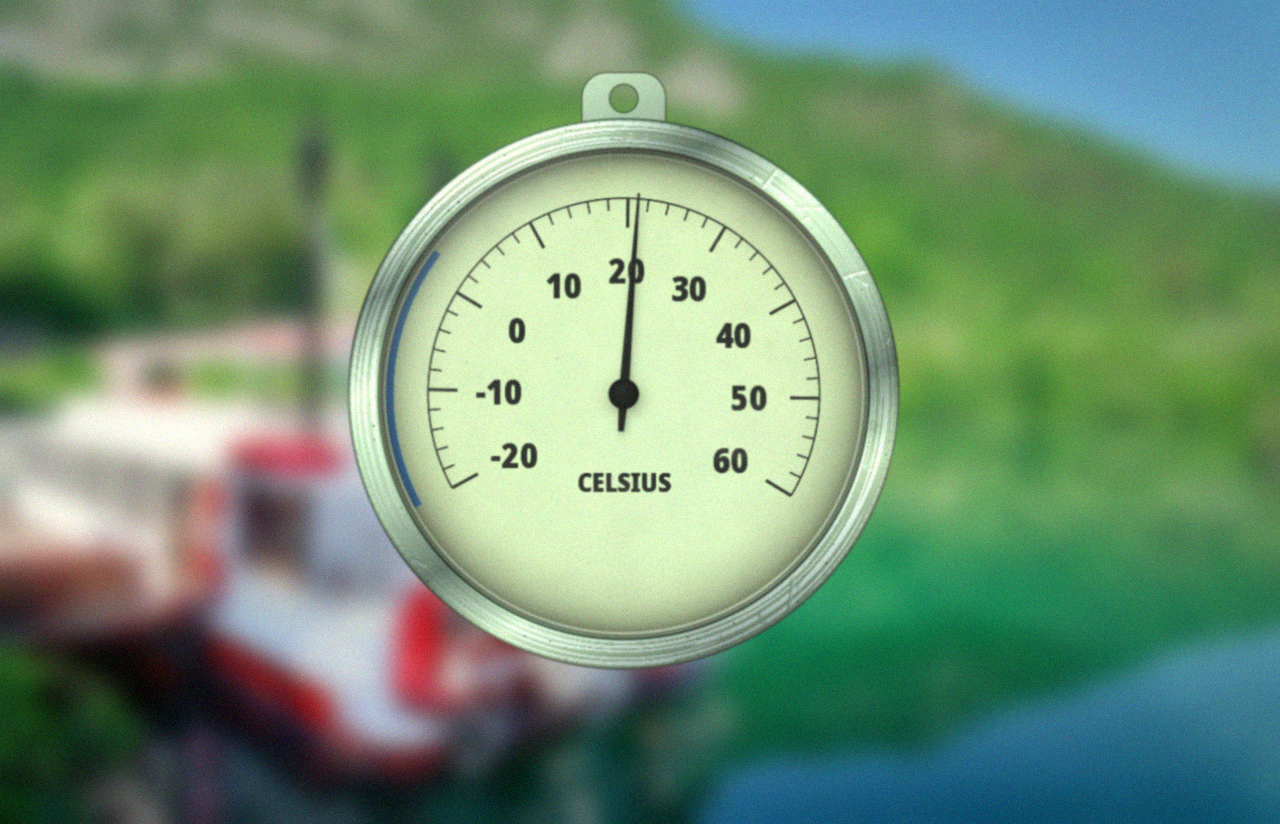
21 °C
